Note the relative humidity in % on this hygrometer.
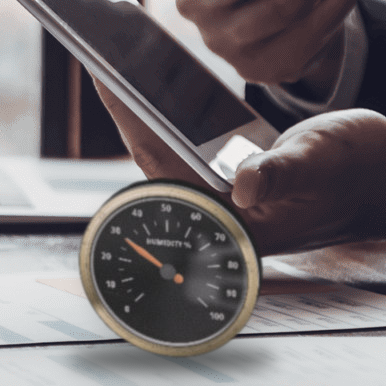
30 %
